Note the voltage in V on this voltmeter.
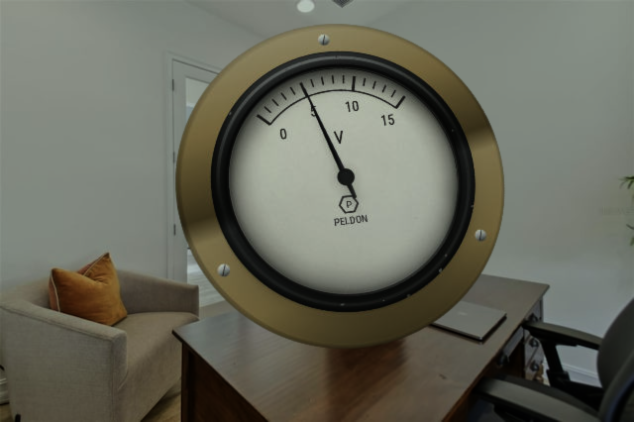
5 V
